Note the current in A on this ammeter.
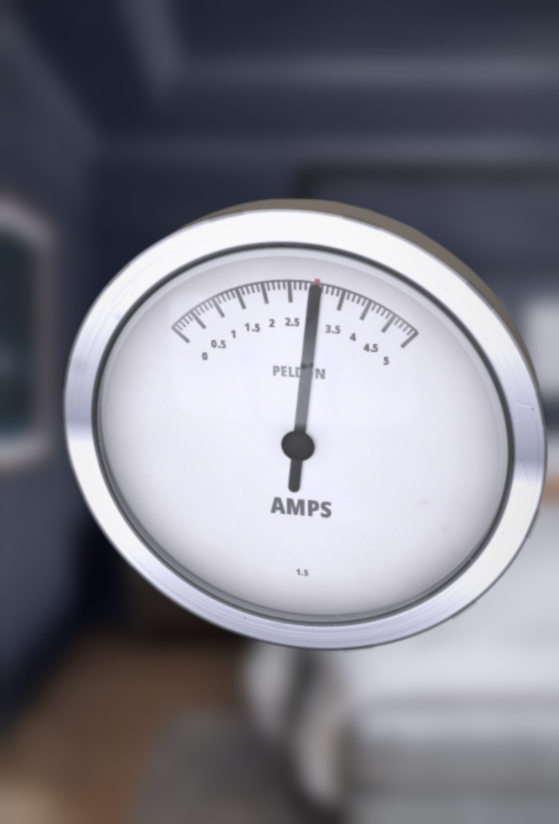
3 A
